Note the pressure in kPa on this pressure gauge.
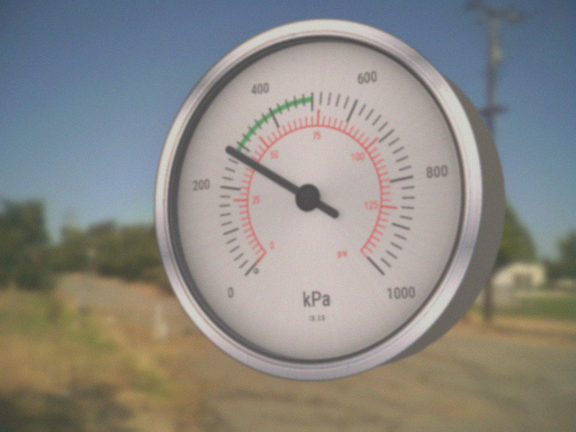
280 kPa
